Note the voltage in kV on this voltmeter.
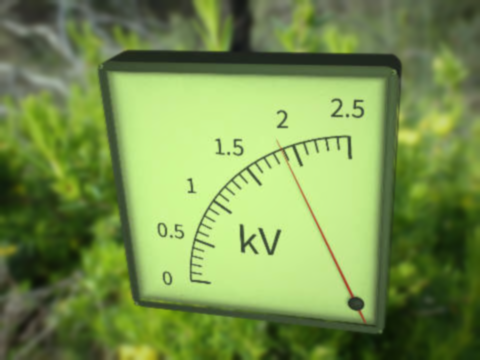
1.9 kV
